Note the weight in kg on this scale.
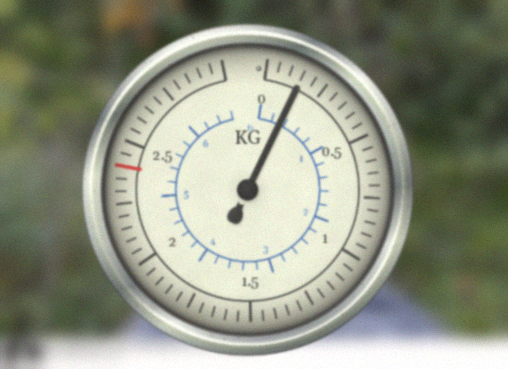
0.15 kg
